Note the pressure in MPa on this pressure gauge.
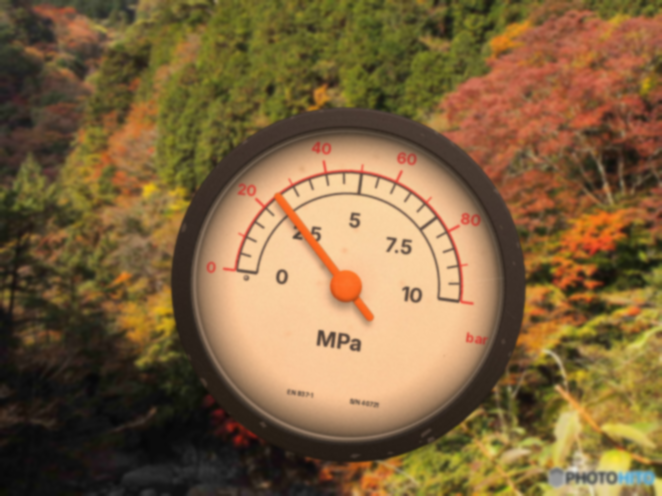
2.5 MPa
